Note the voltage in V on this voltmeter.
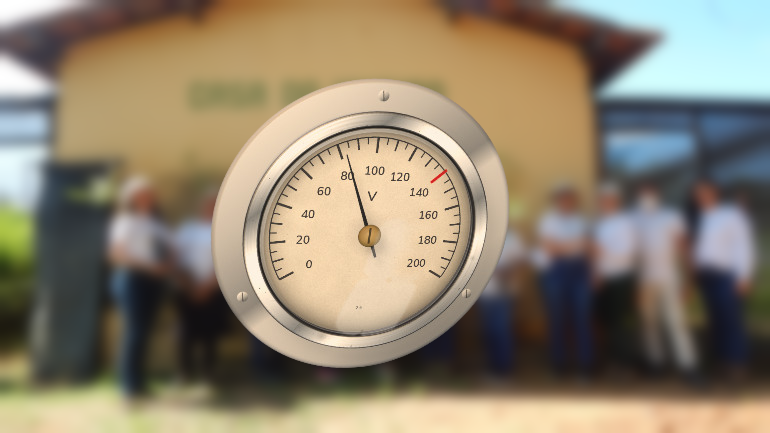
82.5 V
